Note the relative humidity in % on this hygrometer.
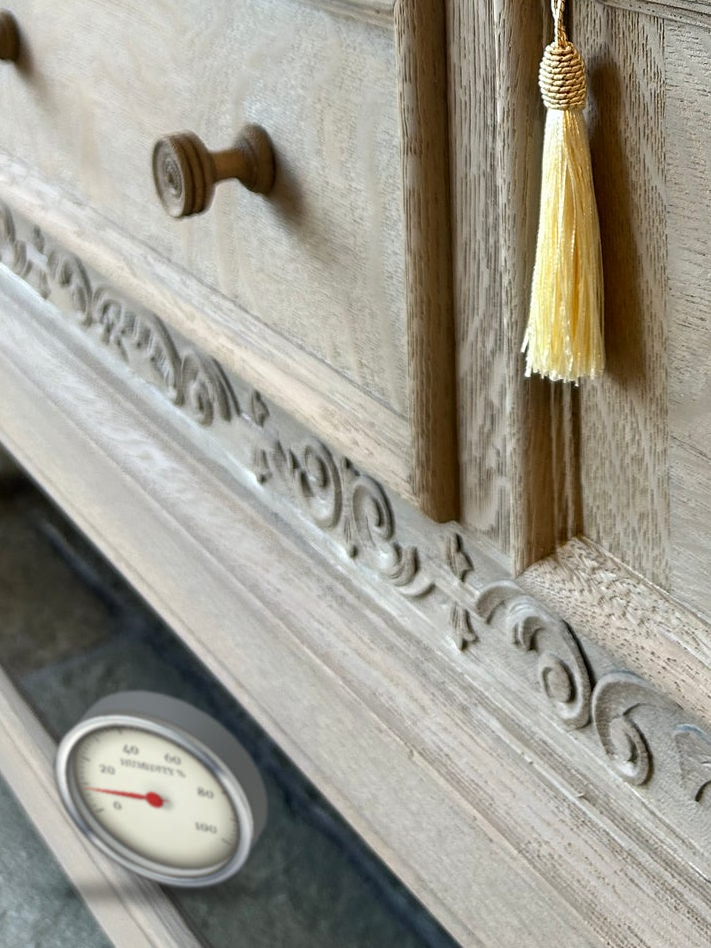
10 %
